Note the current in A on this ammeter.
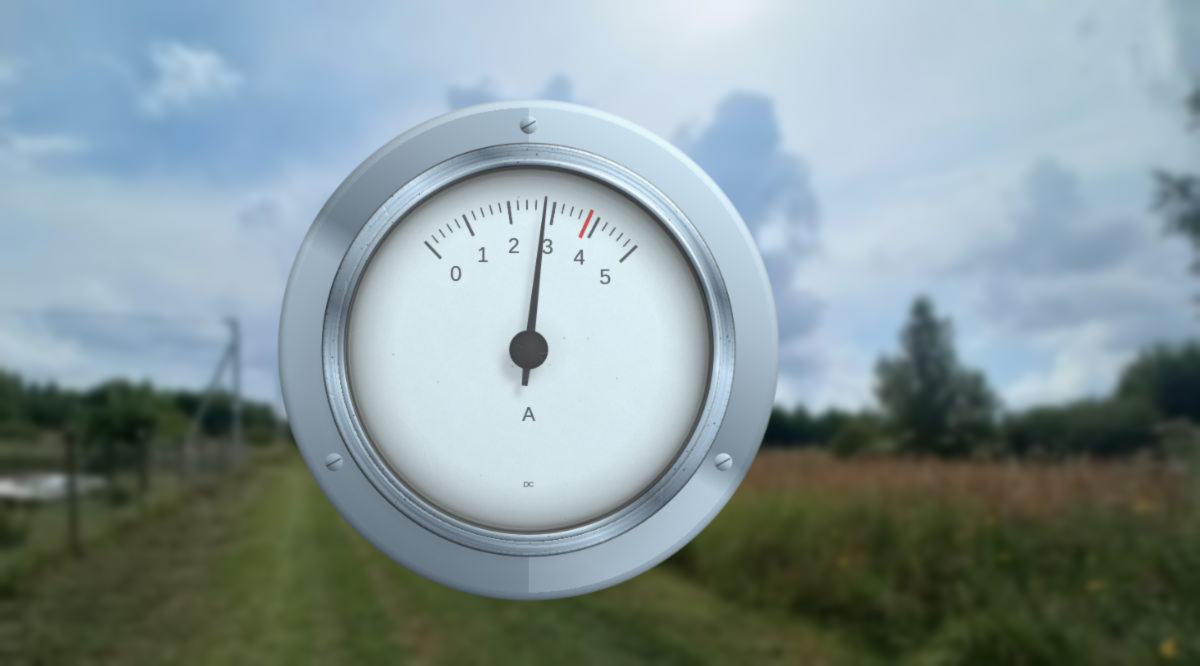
2.8 A
